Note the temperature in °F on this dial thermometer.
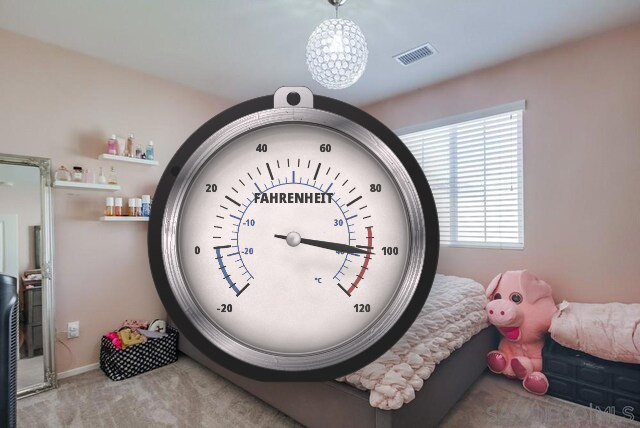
102 °F
